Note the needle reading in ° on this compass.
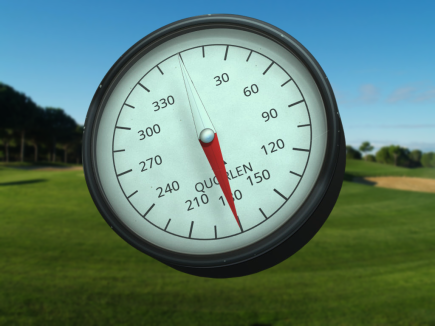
180 °
